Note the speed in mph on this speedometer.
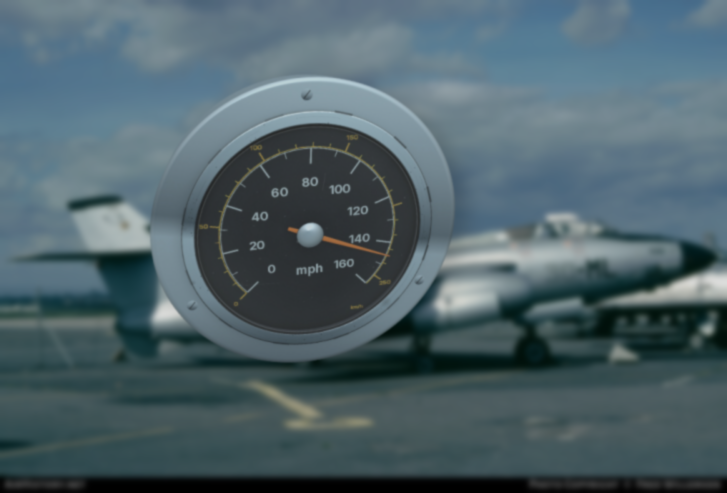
145 mph
